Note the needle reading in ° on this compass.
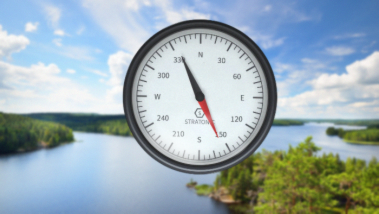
155 °
